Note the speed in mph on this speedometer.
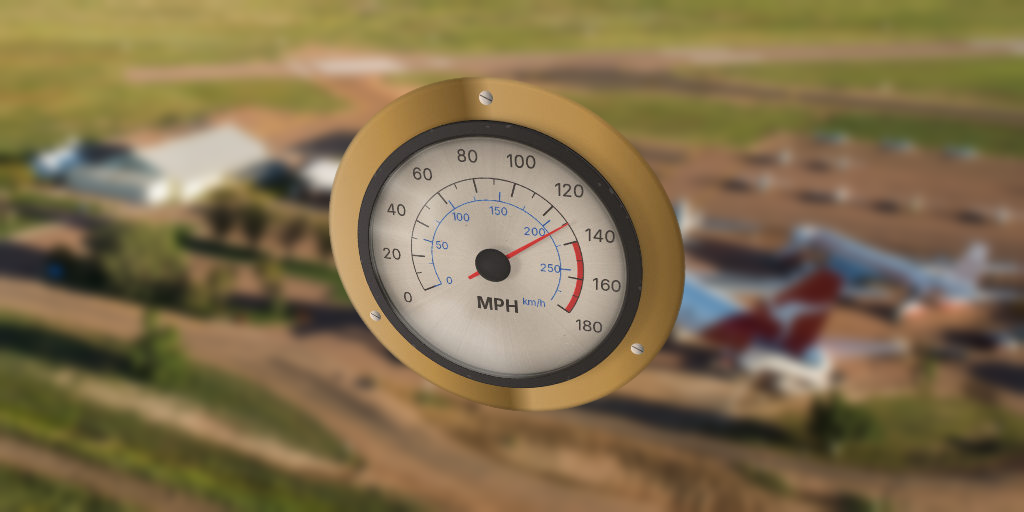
130 mph
